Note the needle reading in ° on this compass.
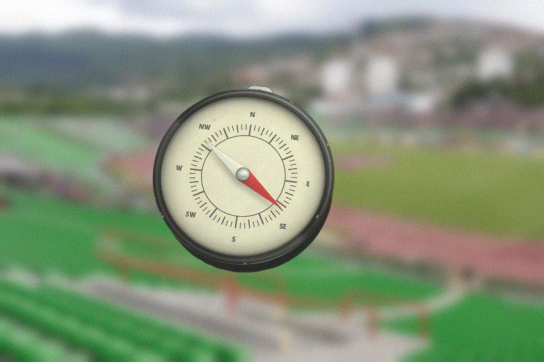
125 °
